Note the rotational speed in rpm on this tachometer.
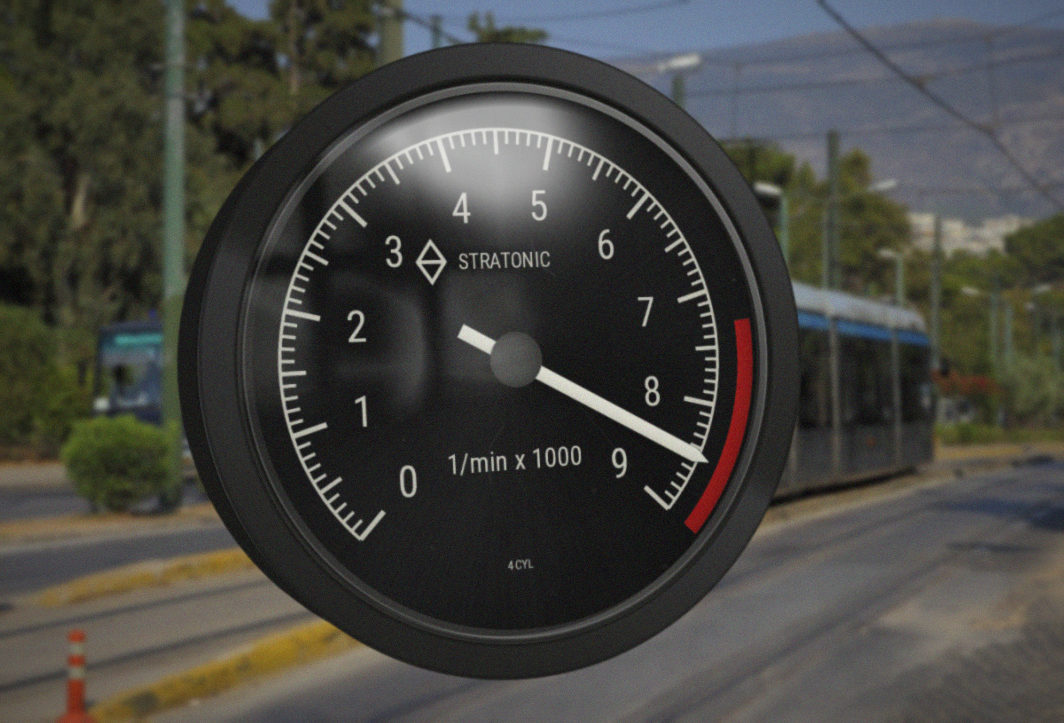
8500 rpm
